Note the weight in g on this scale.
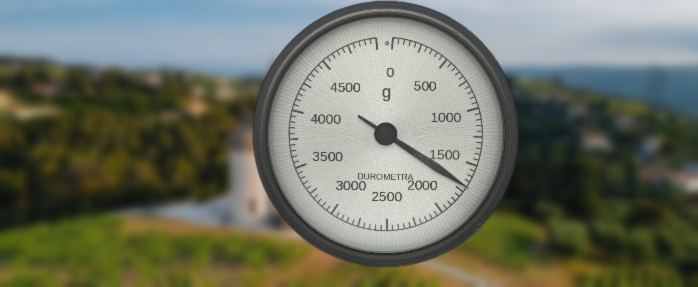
1700 g
